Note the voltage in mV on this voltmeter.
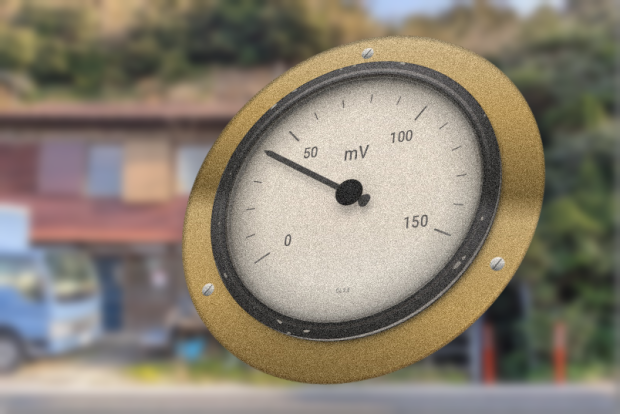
40 mV
